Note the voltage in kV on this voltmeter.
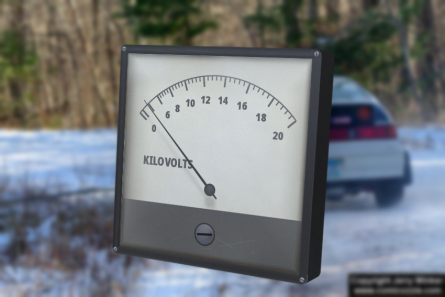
4 kV
